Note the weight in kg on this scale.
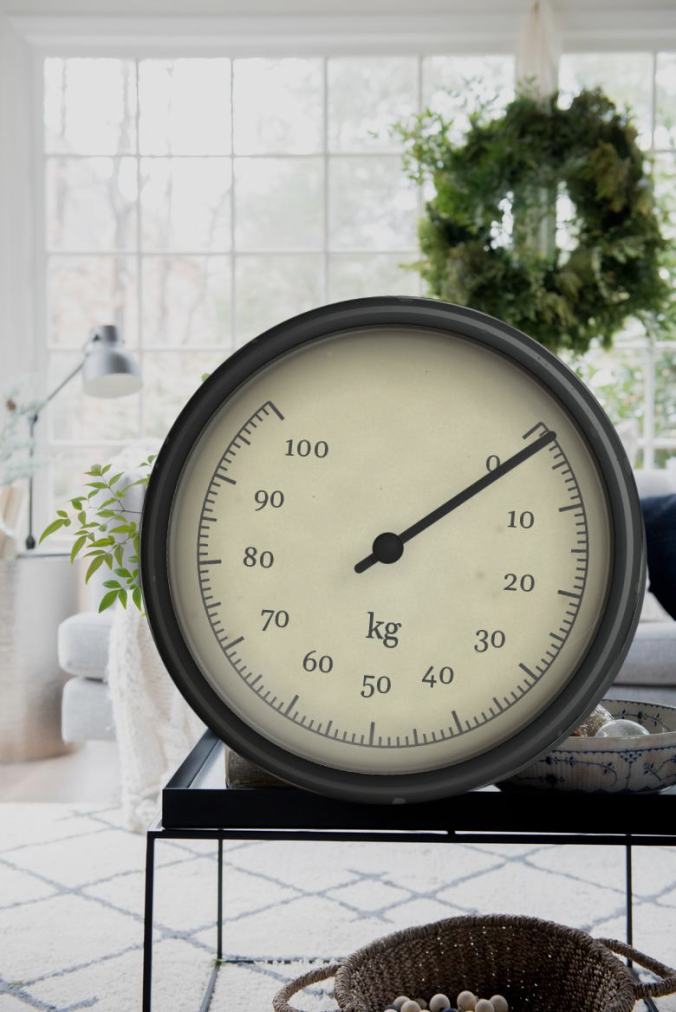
2 kg
